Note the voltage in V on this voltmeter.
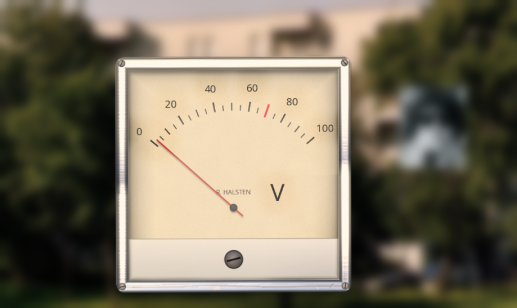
2.5 V
